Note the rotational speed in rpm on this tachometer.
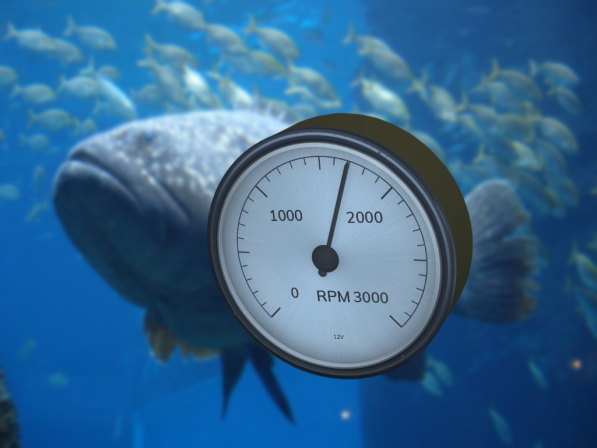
1700 rpm
